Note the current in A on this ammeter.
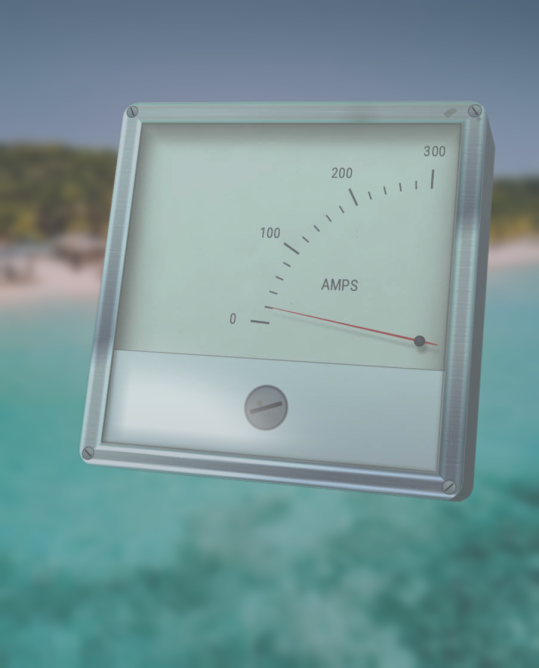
20 A
